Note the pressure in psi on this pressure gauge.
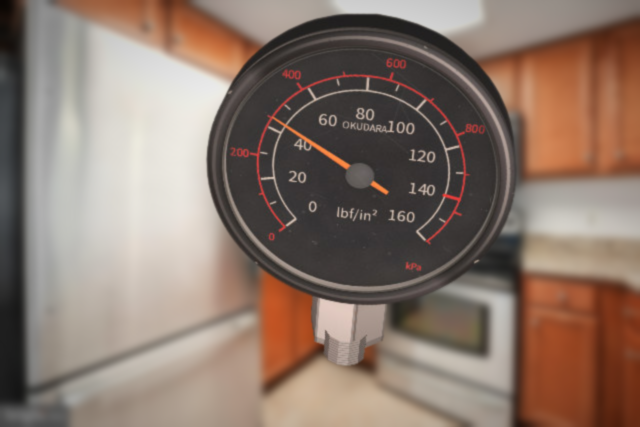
45 psi
